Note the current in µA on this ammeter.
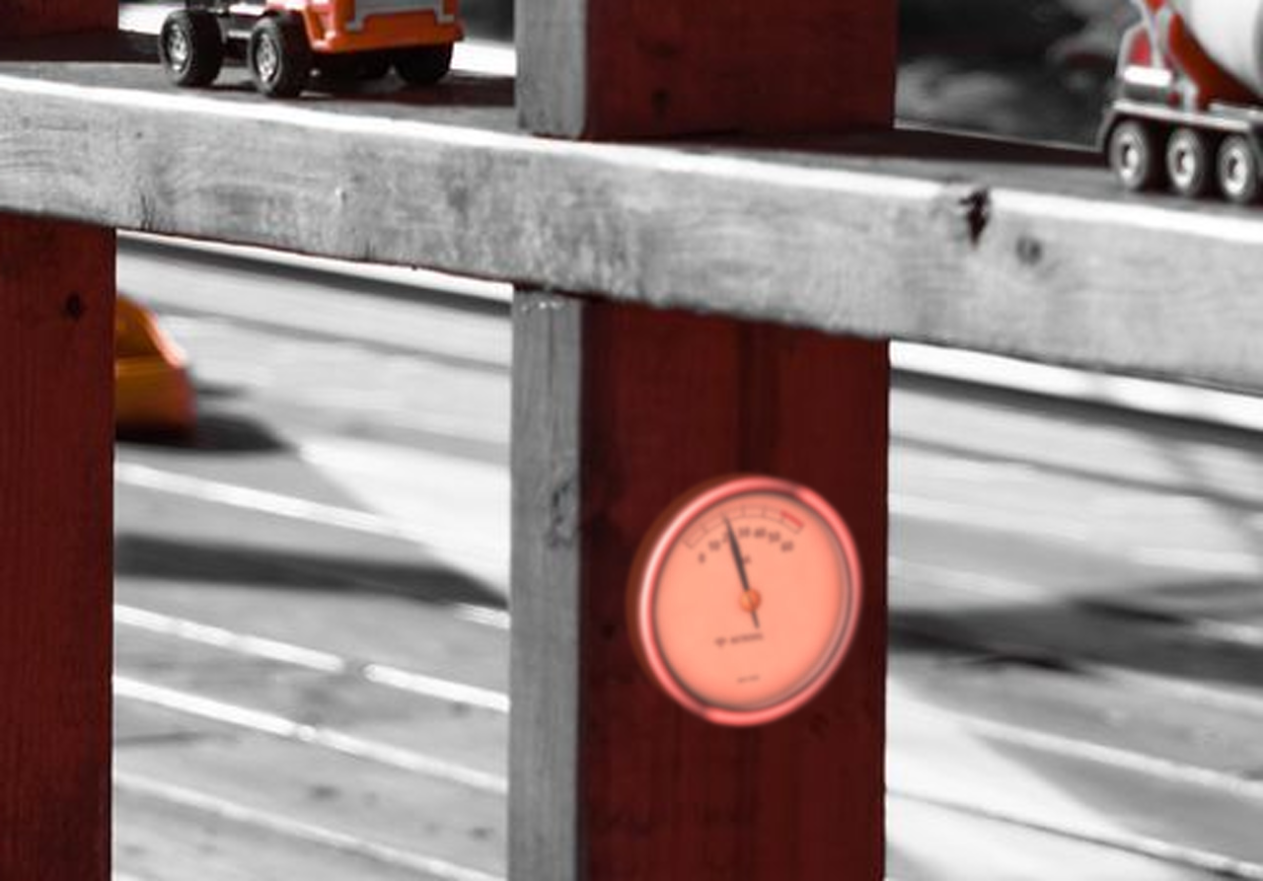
20 µA
